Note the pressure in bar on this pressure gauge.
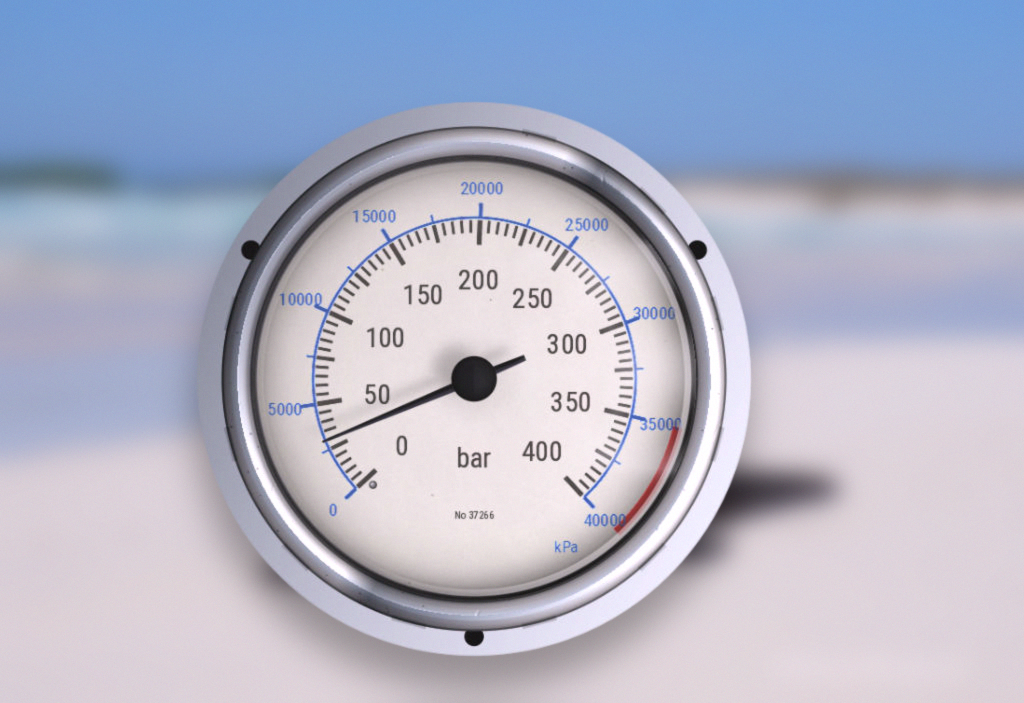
30 bar
